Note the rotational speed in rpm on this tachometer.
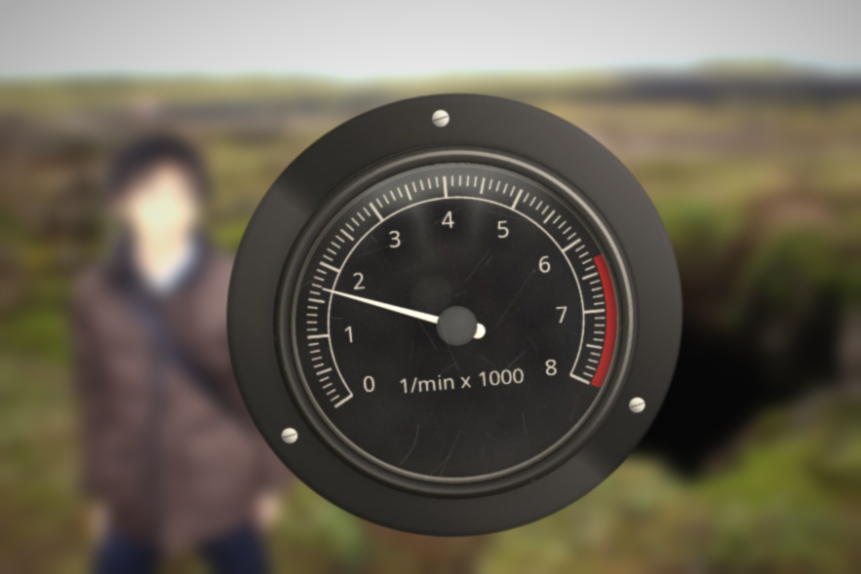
1700 rpm
